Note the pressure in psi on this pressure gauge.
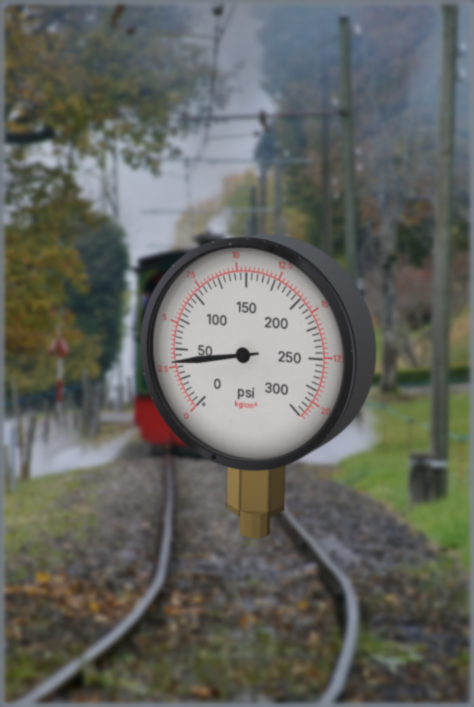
40 psi
